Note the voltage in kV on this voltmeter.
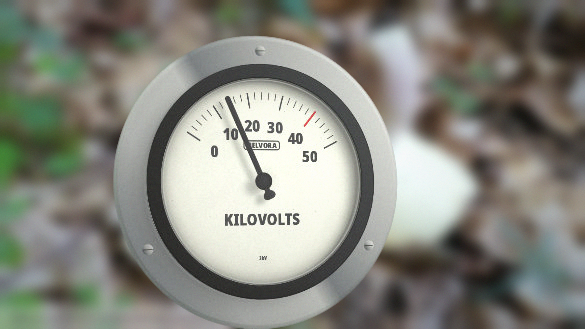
14 kV
